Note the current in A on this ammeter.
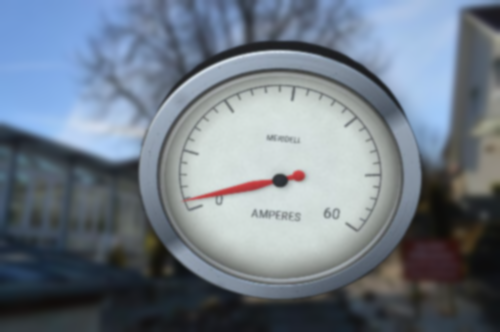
2 A
